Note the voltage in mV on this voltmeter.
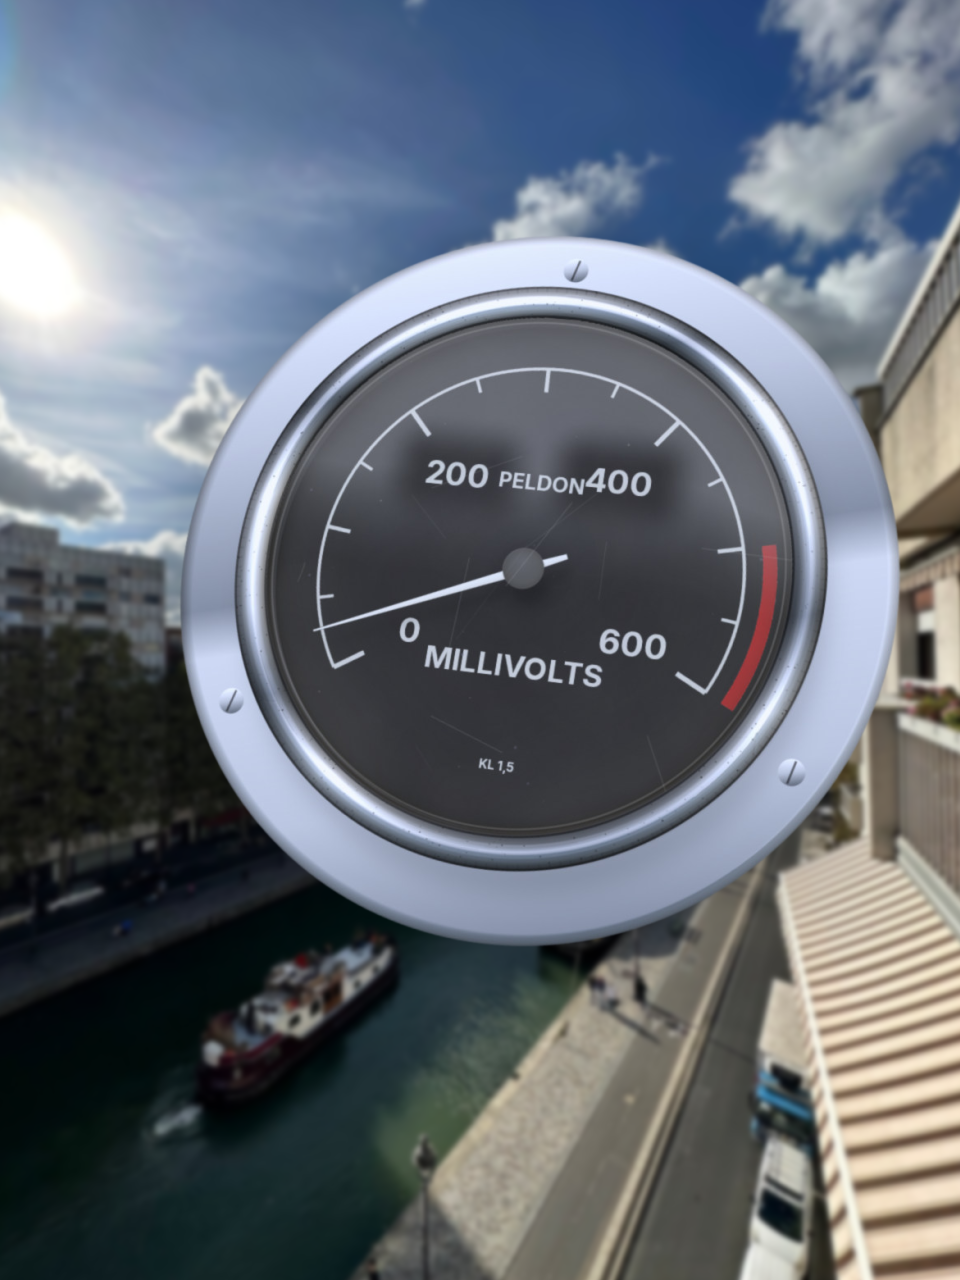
25 mV
